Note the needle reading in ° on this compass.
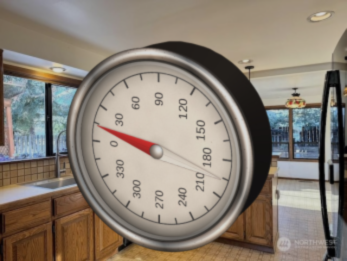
15 °
